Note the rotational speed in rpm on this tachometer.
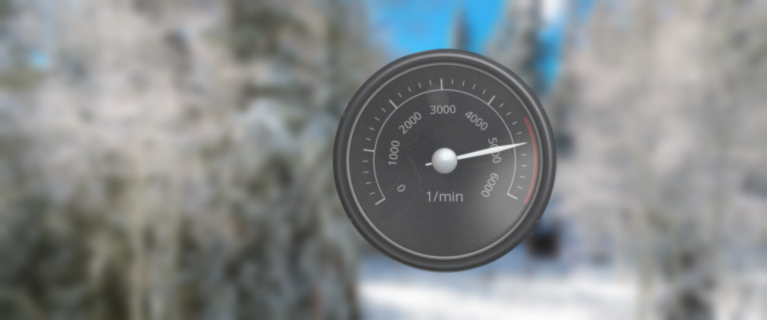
5000 rpm
